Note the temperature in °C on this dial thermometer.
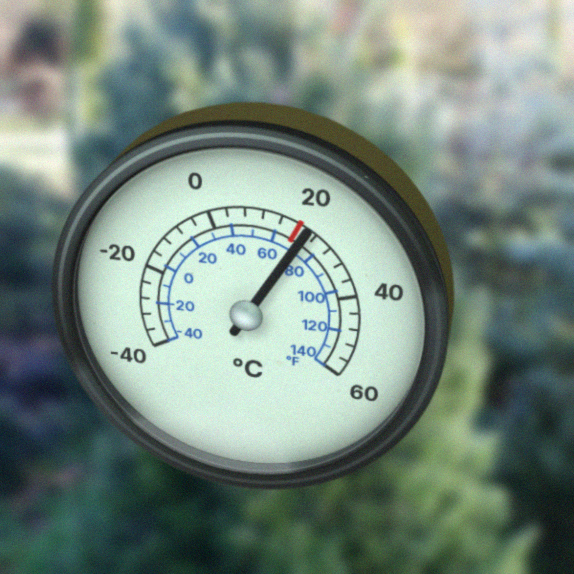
22 °C
